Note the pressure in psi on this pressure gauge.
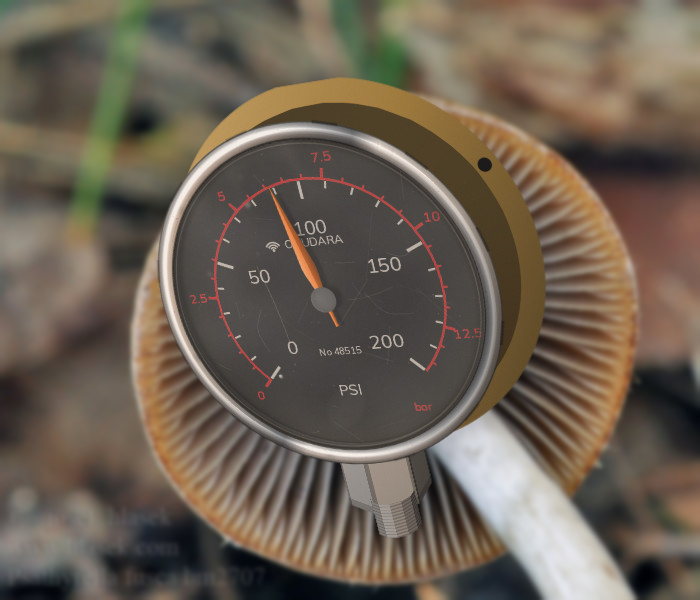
90 psi
